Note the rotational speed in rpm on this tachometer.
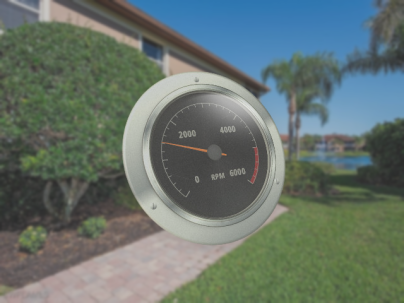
1400 rpm
